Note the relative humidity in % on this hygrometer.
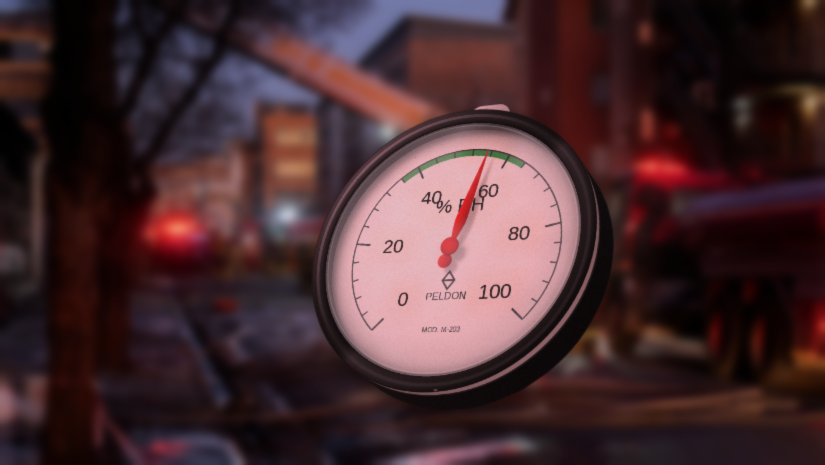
56 %
